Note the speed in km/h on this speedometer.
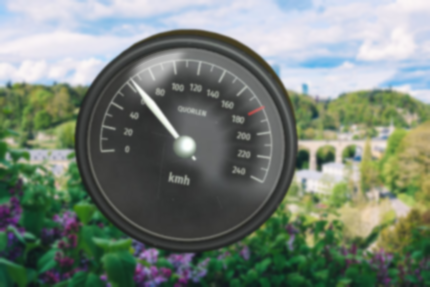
65 km/h
